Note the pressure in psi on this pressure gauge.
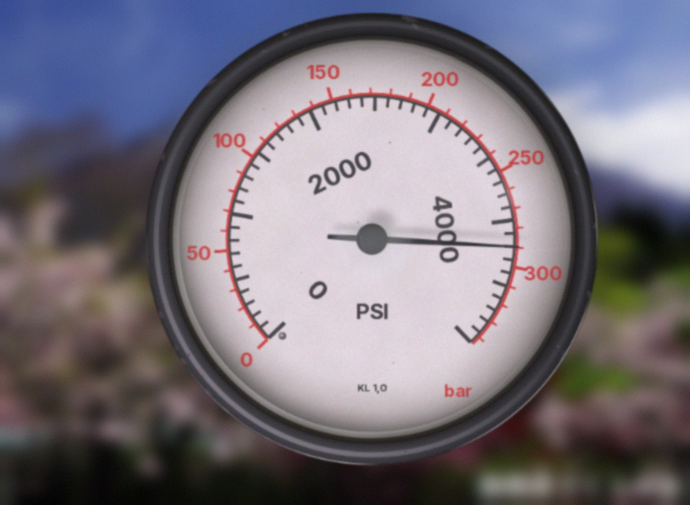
4200 psi
